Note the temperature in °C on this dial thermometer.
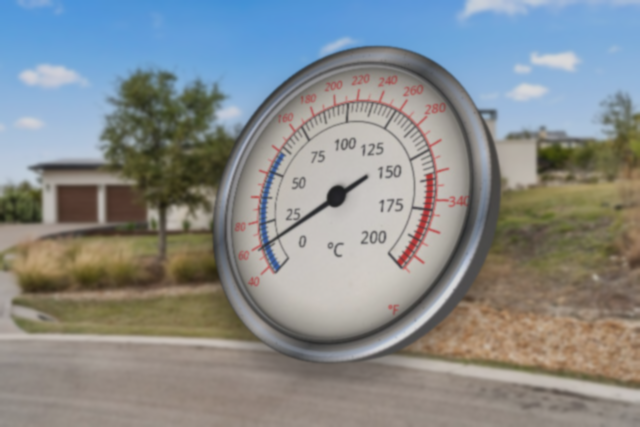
12.5 °C
